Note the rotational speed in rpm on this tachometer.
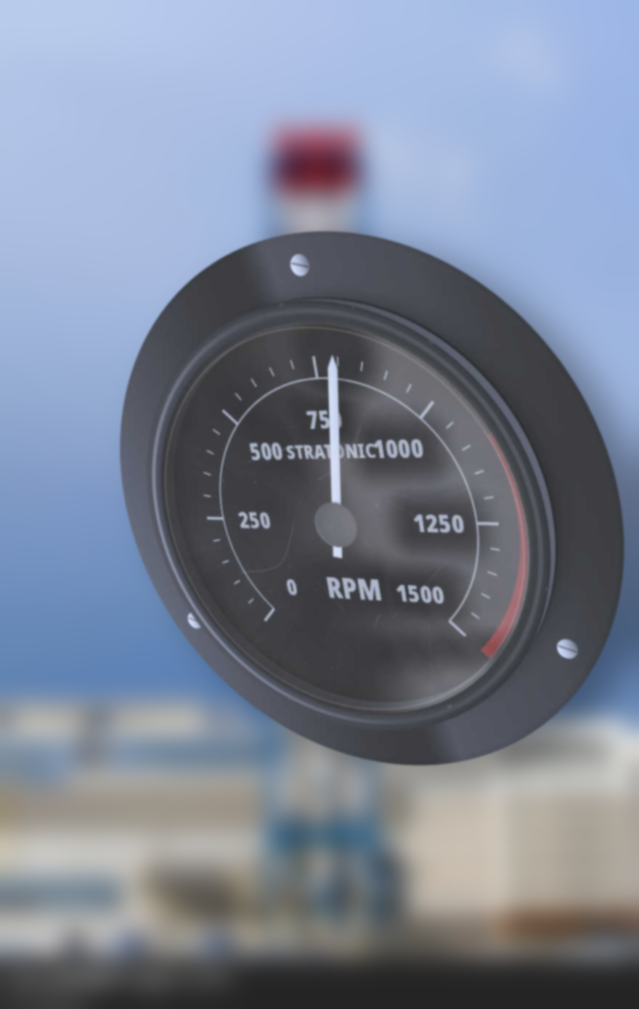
800 rpm
